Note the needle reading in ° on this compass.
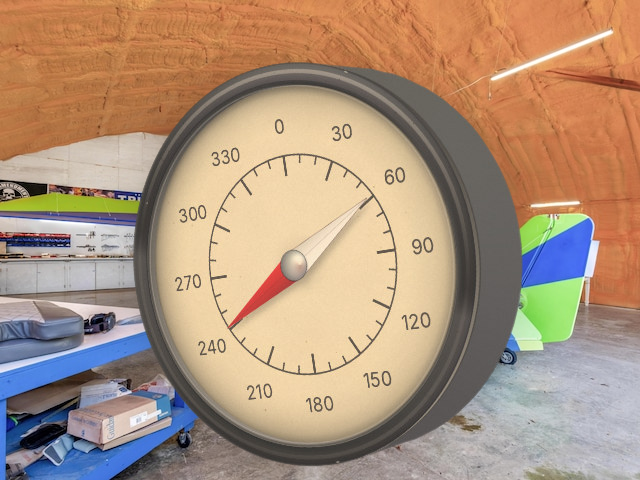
240 °
